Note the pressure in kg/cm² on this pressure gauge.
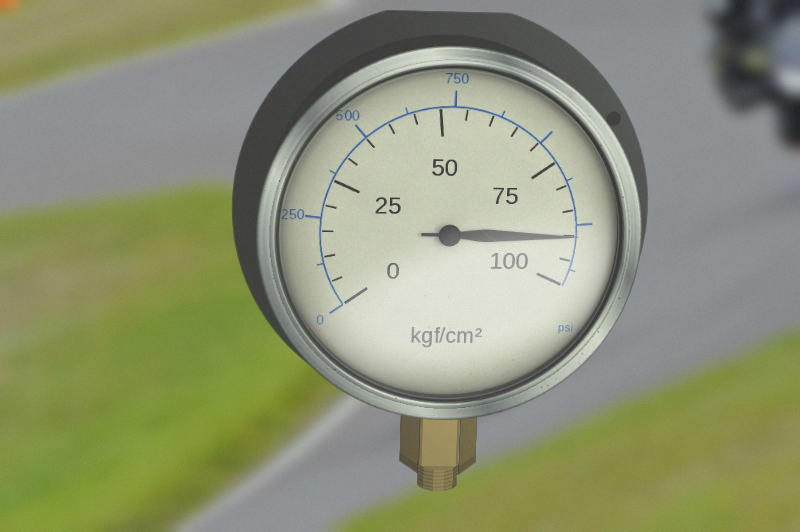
90 kg/cm²
